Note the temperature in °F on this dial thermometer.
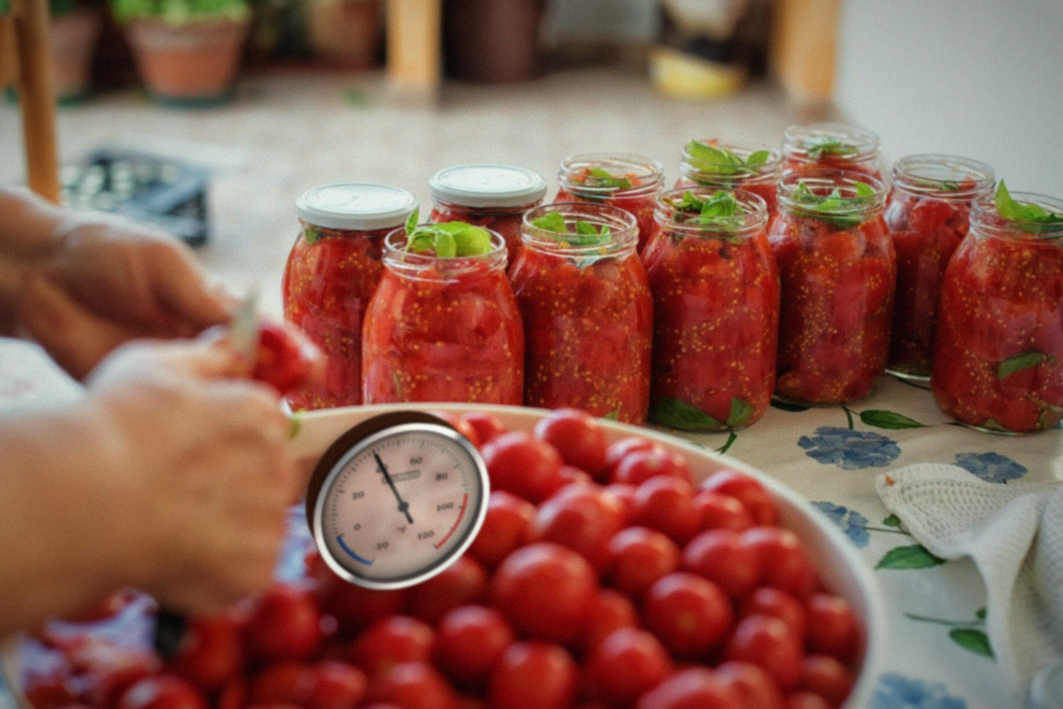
40 °F
